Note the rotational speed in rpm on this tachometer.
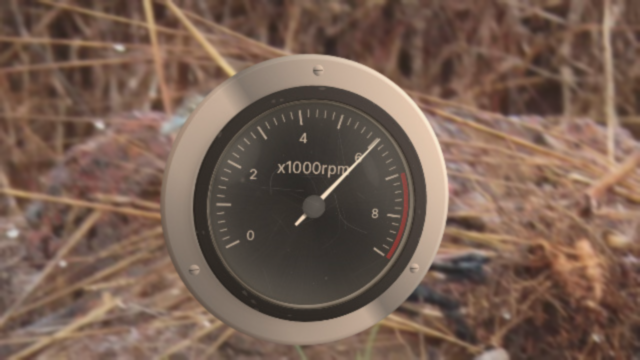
6000 rpm
